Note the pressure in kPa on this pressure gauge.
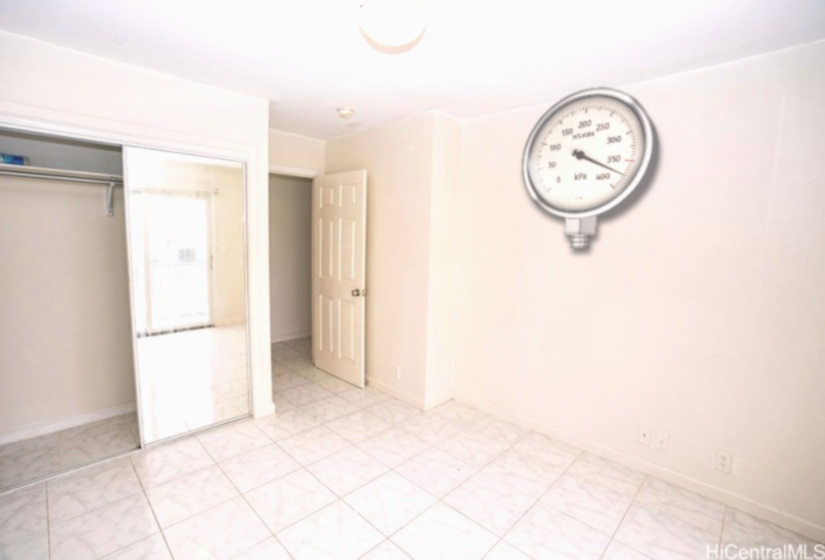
375 kPa
